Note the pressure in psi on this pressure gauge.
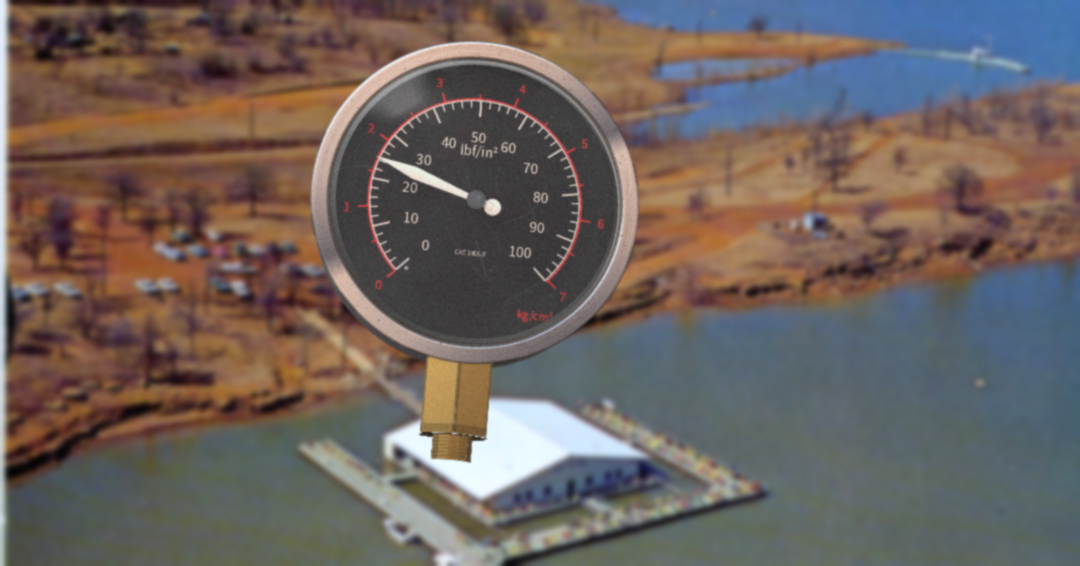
24 psi
